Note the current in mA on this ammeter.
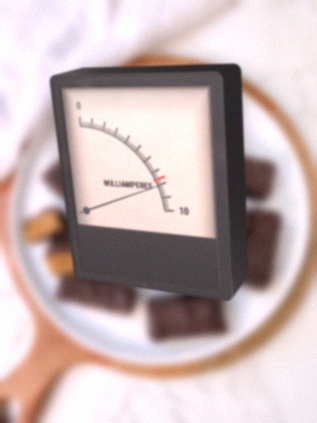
8 mA
